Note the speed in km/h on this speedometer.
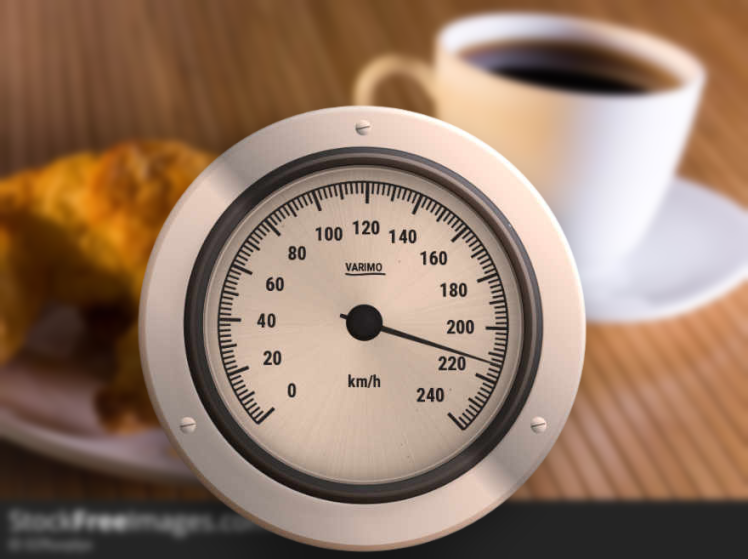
214 km/h
